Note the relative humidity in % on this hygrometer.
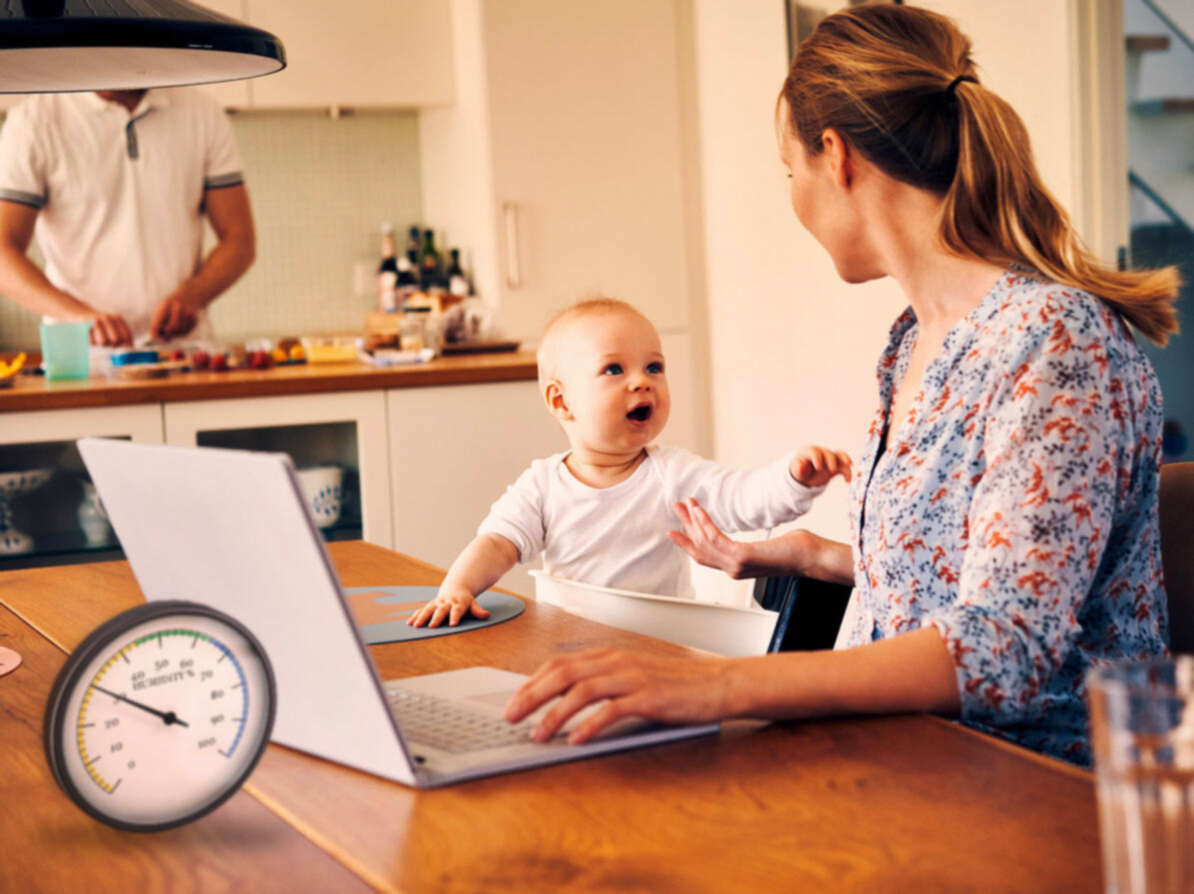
30 %
